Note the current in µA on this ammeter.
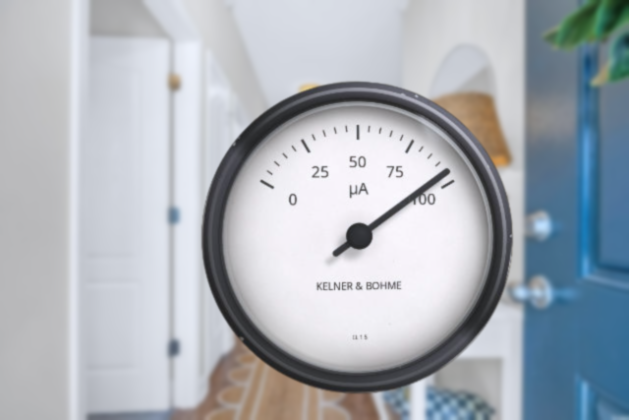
95 µA
